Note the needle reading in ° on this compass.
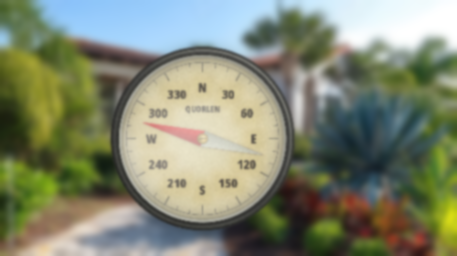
285 °
